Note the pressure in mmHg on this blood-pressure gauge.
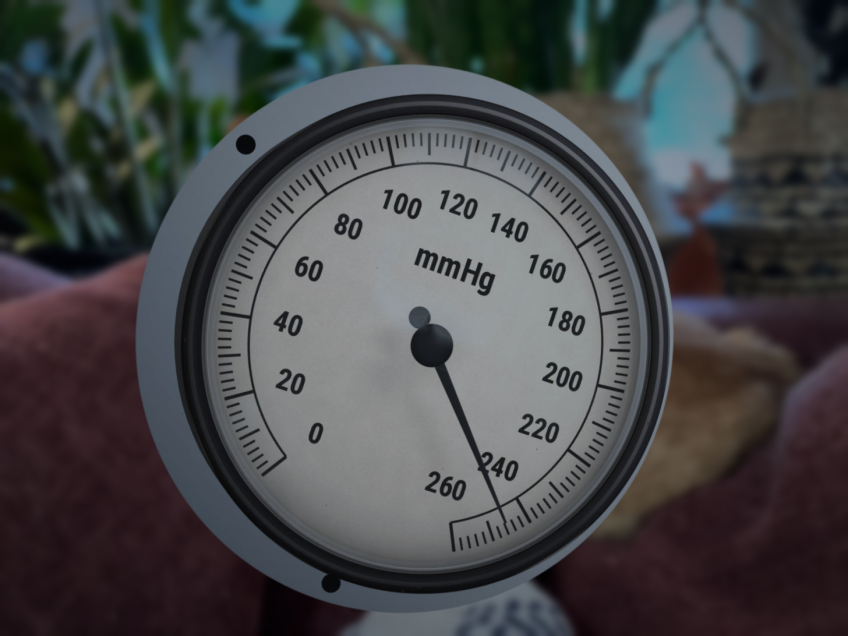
246 mmHg
